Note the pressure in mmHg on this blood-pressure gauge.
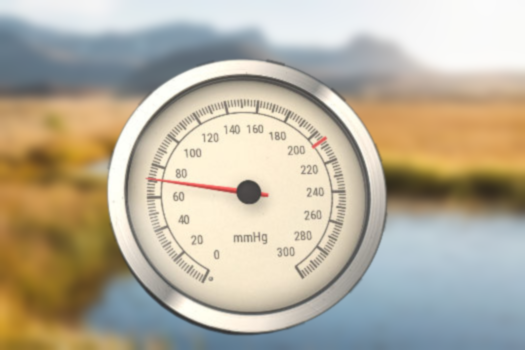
70 mmHg
